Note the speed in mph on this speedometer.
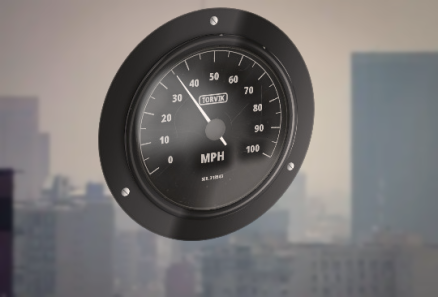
35 mph
